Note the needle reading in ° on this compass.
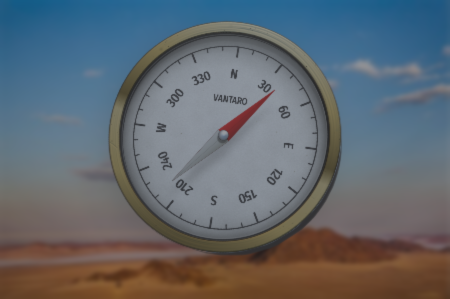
40 °
